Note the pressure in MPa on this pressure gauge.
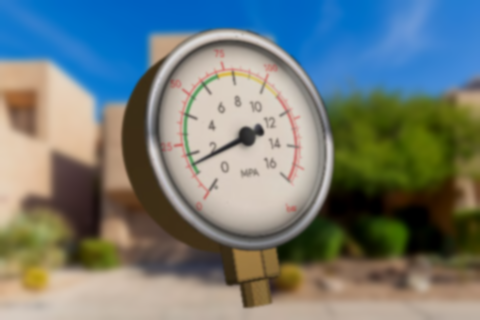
1.5 MPa
